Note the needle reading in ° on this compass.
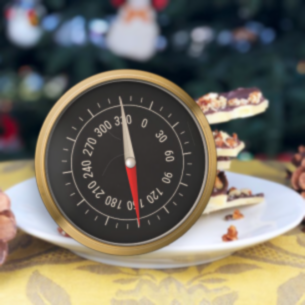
150 °
